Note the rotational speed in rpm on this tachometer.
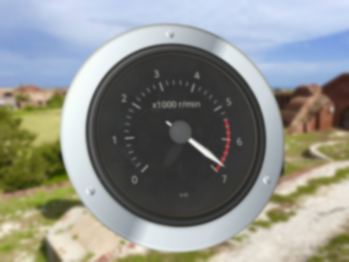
6800 rpm
